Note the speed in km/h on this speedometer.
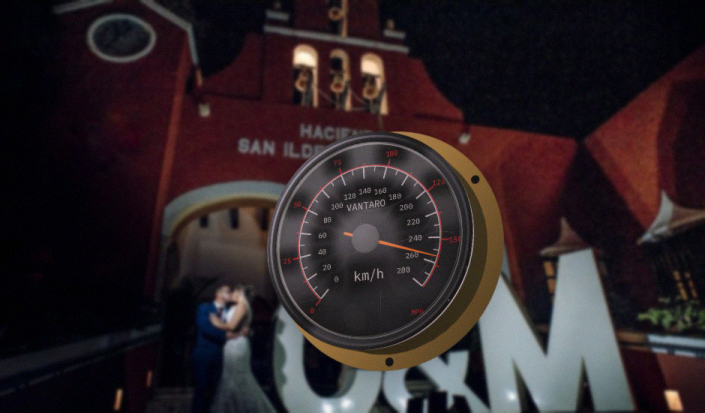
255 km/h
